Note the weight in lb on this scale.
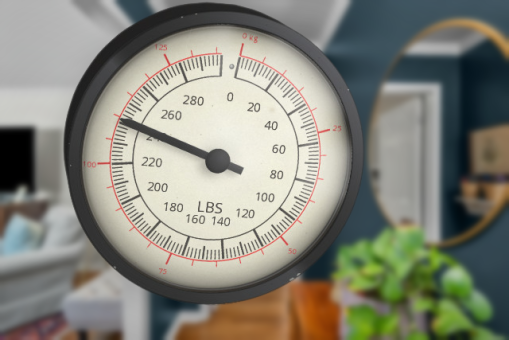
242 lb
